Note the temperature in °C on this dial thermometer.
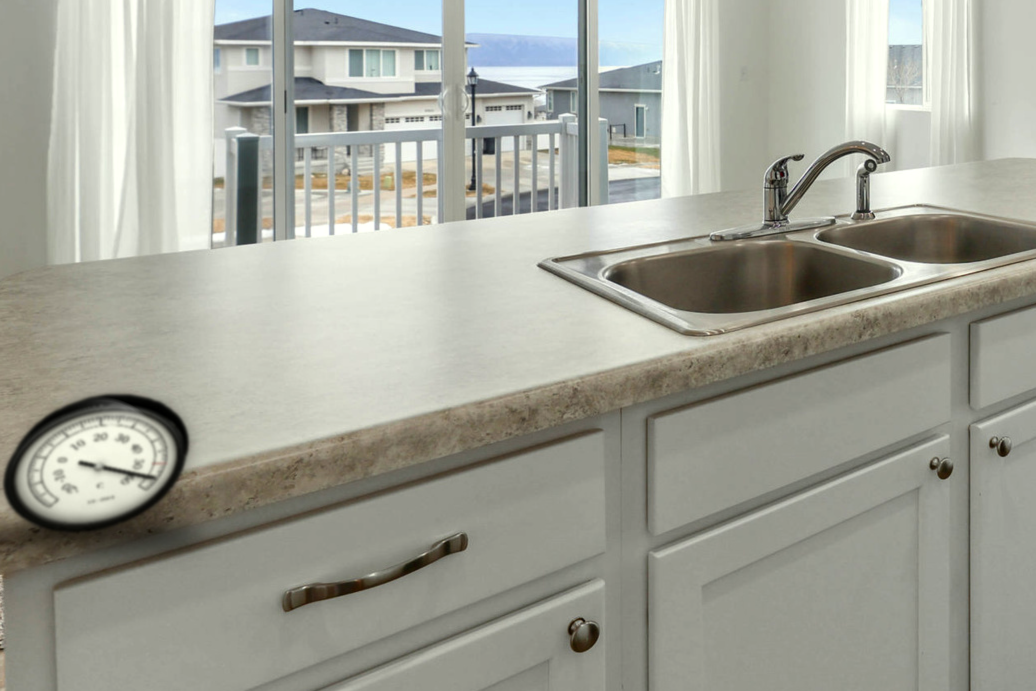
55 °C
